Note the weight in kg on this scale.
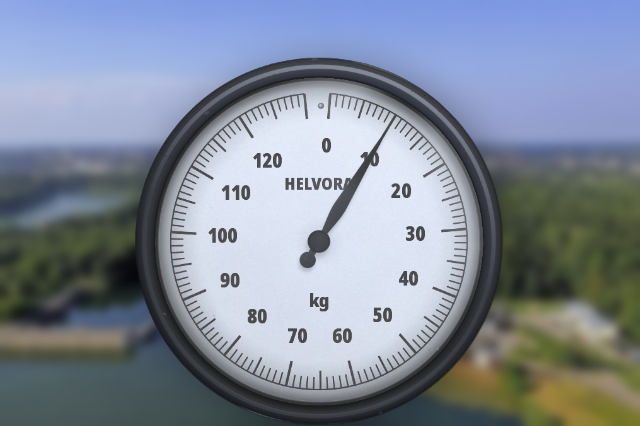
10 kg
